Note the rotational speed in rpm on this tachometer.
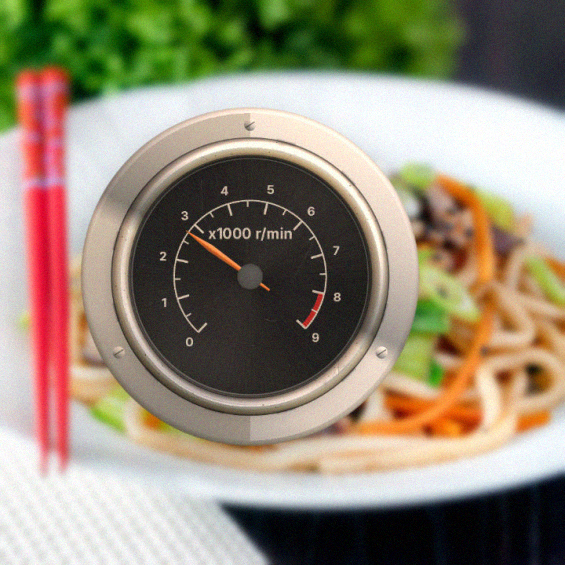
2750 rpm
